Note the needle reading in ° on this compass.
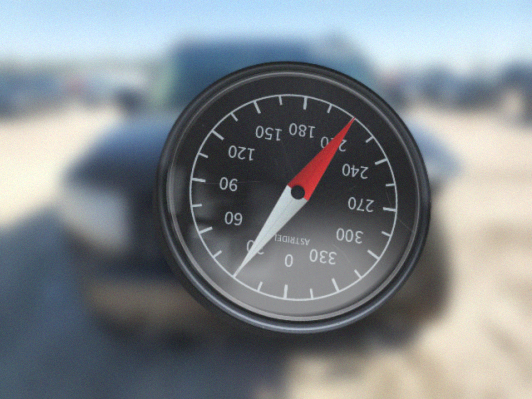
210 °
